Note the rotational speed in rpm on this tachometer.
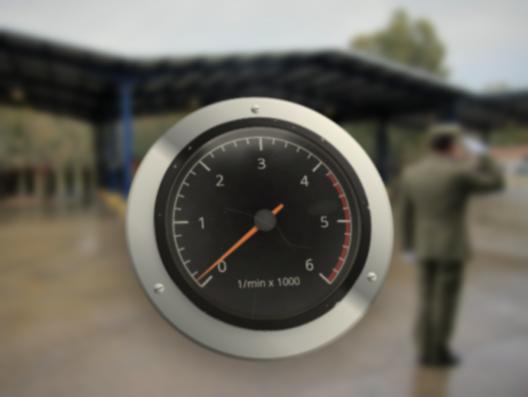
100 rpm
